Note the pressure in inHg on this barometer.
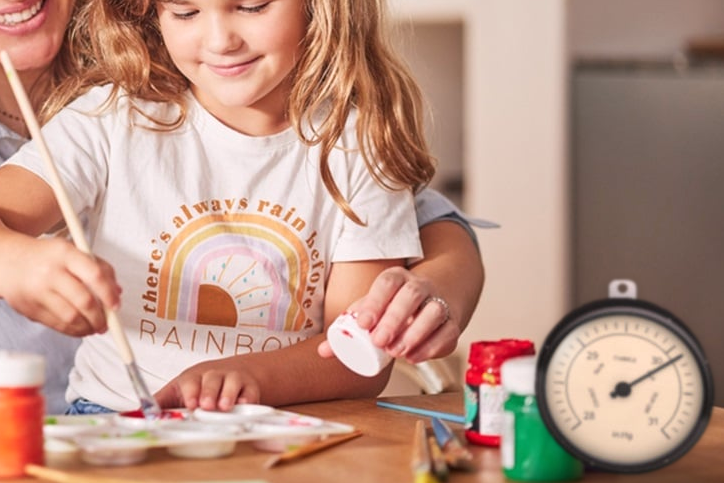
30.1 inHg
